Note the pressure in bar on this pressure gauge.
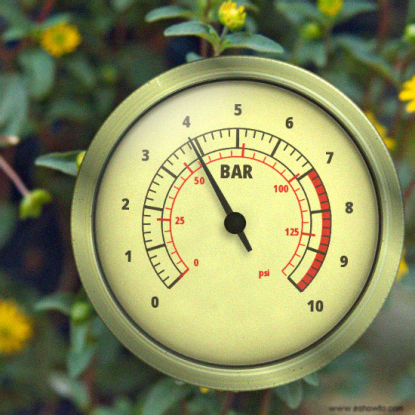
3.9 bar
